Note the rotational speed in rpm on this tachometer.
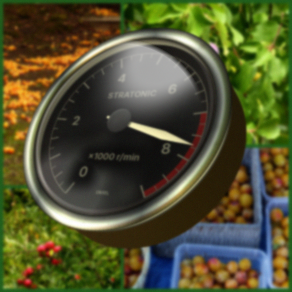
7750 rpm
